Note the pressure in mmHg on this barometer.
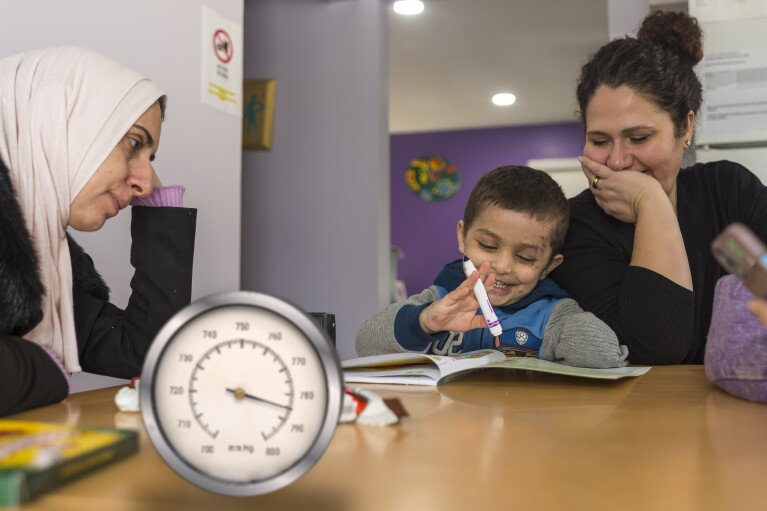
785 mmHg
